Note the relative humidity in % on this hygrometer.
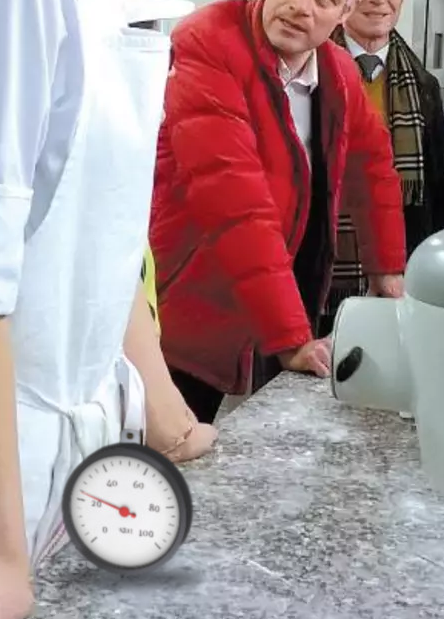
24 %
